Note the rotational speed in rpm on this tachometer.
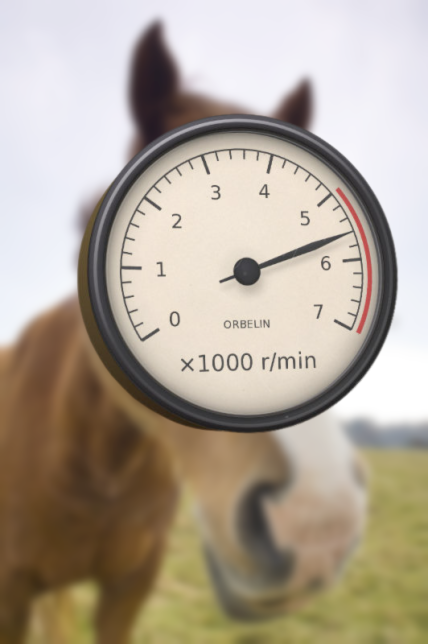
5600 rpm
